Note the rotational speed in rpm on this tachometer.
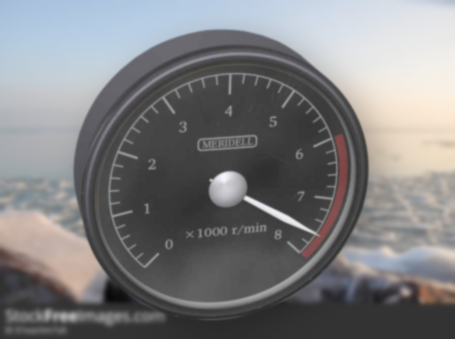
7600 rpm
